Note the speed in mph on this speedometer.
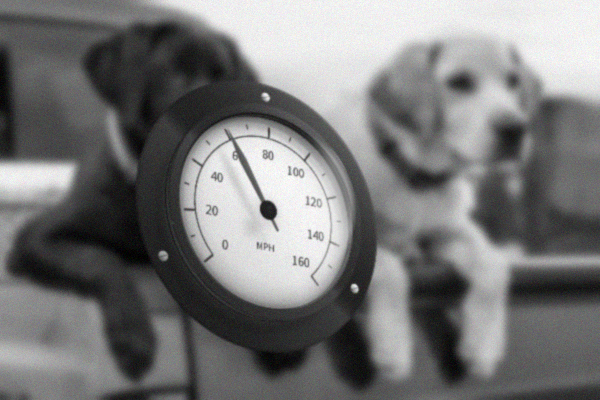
60 mph
